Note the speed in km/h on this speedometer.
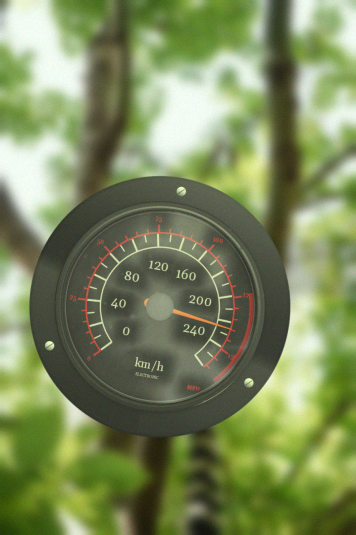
225 km/h
